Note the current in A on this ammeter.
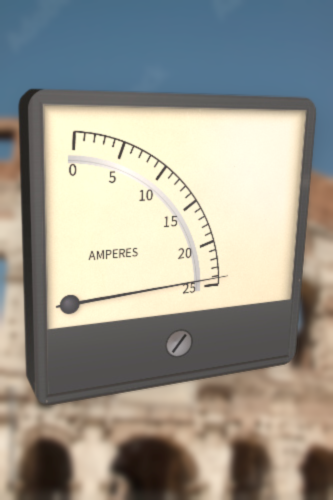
24 A
